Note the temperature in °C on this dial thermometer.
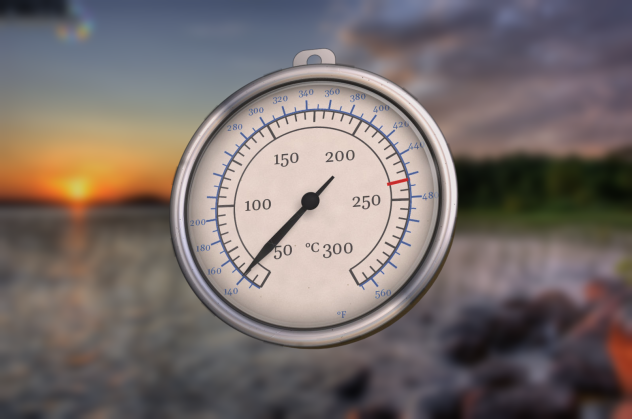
60 °C
